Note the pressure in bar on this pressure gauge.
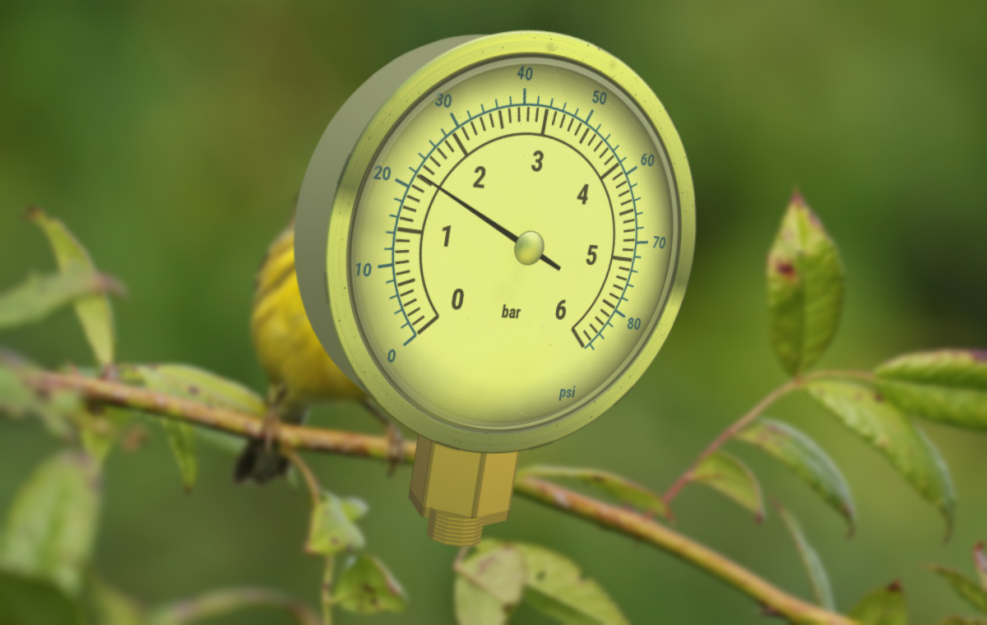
1.5 bar
